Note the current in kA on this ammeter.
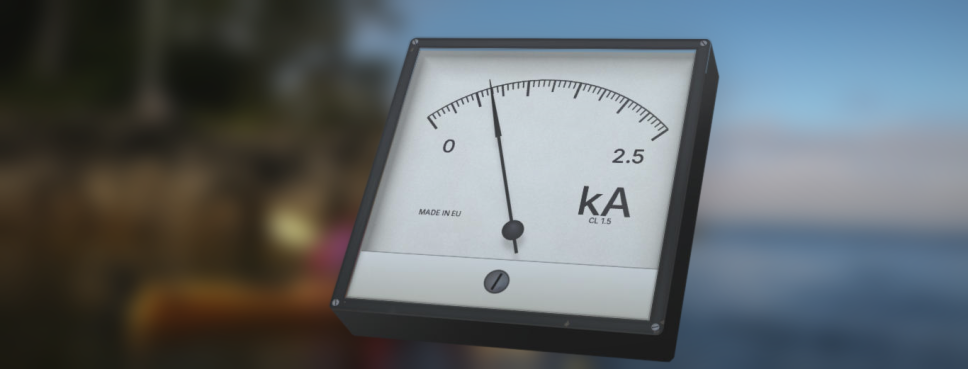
0.65 kA
